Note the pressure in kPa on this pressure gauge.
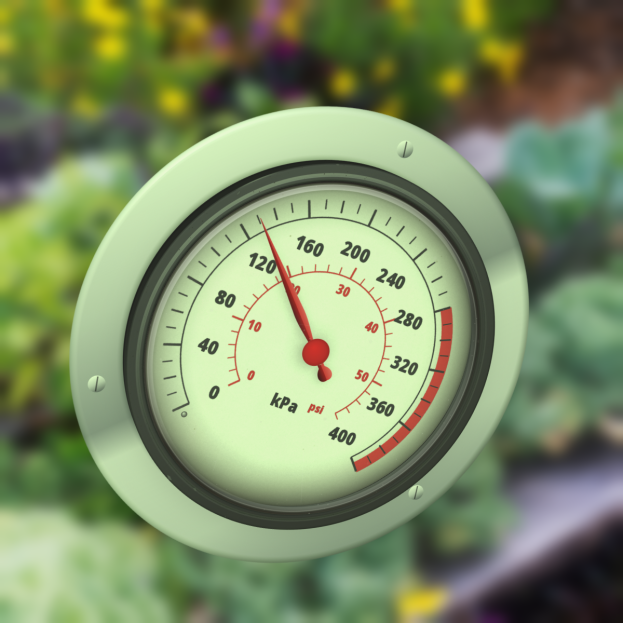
130 kPa
